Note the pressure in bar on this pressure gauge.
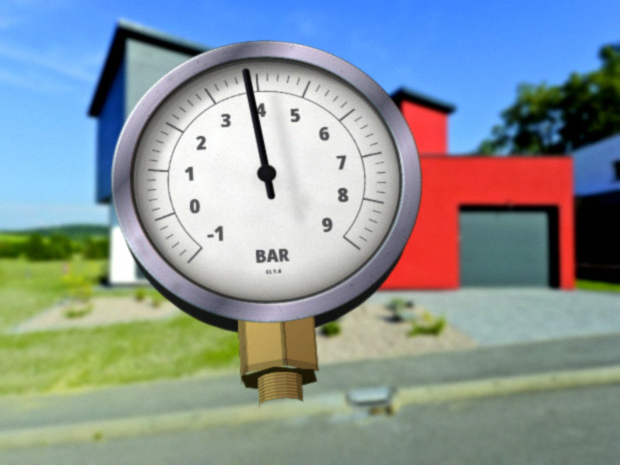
3.8 bar
